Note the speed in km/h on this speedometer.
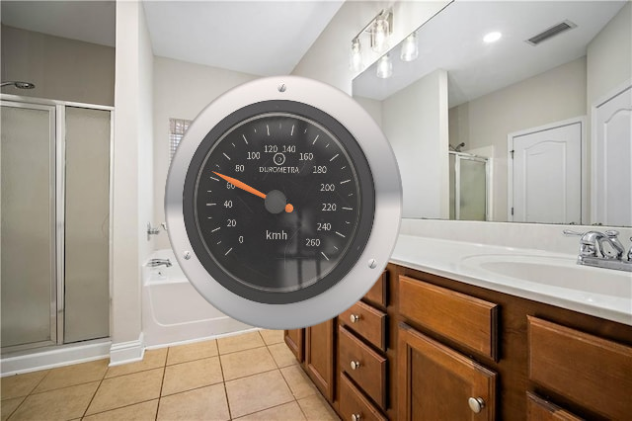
65 km/h
